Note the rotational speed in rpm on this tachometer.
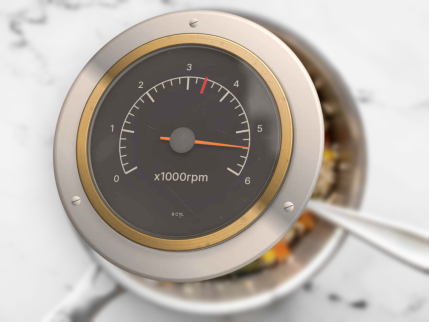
5400 rpm
